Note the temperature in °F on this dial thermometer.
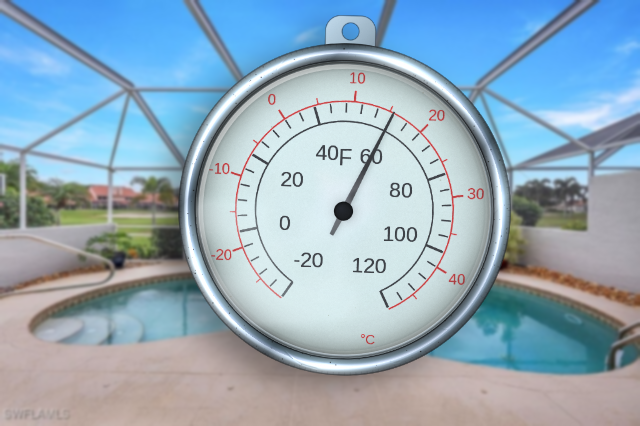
60 °F
